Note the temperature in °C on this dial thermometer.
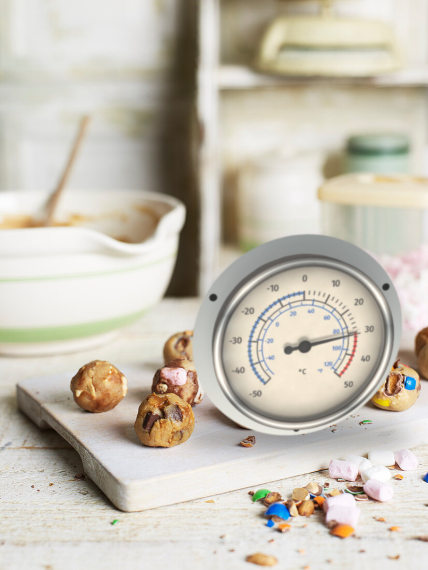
30 °C
